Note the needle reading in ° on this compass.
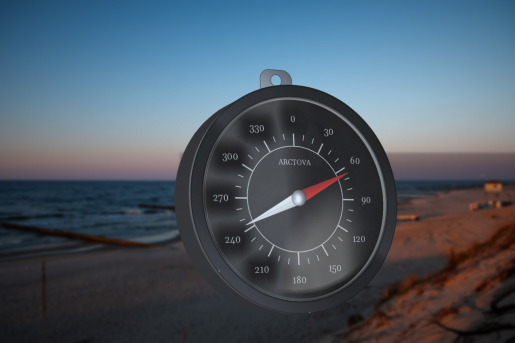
65 °
